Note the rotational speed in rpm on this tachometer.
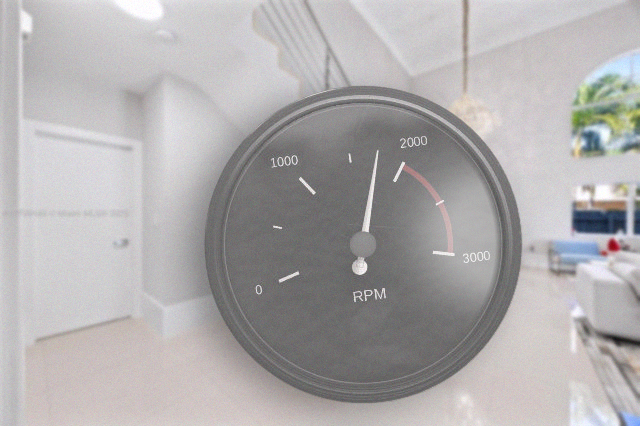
1750 rpm
